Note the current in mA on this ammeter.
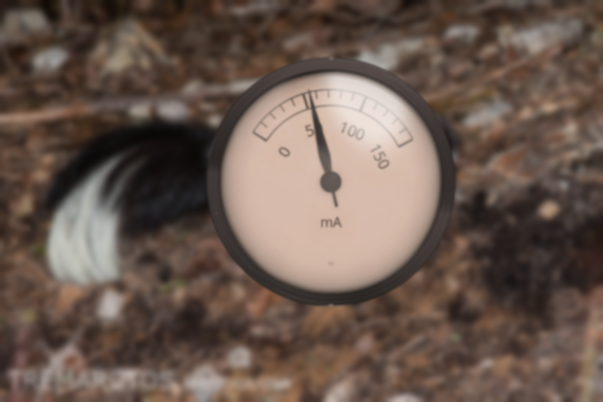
55 mA
